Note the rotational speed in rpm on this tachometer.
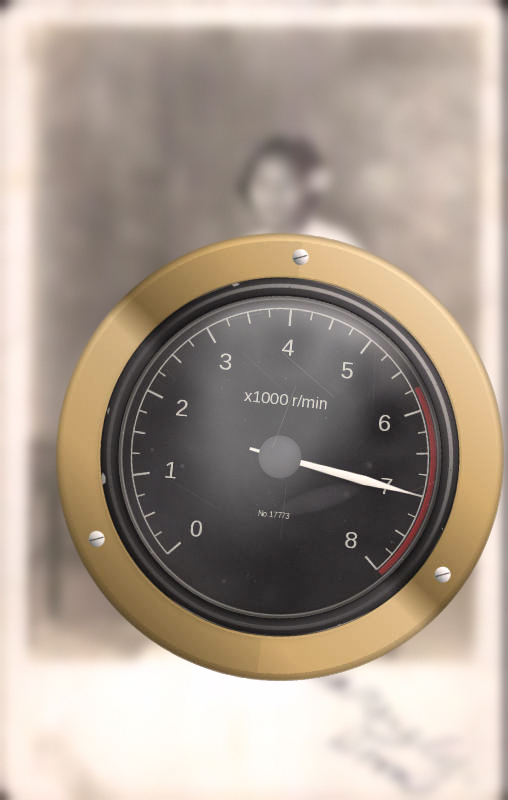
7000 rpm
